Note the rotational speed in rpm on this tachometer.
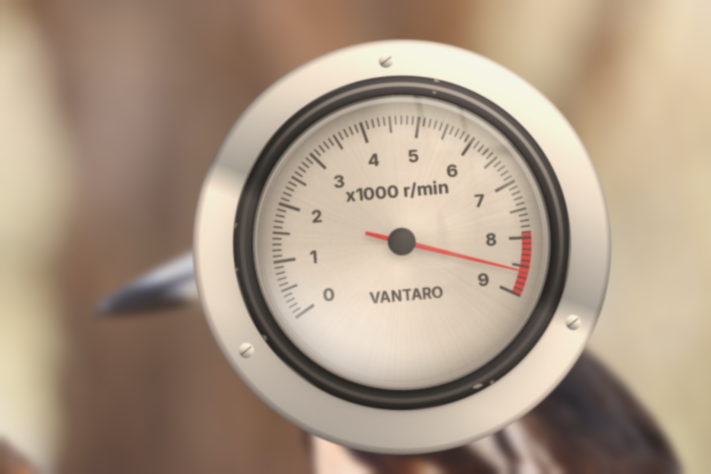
8600 rpm
